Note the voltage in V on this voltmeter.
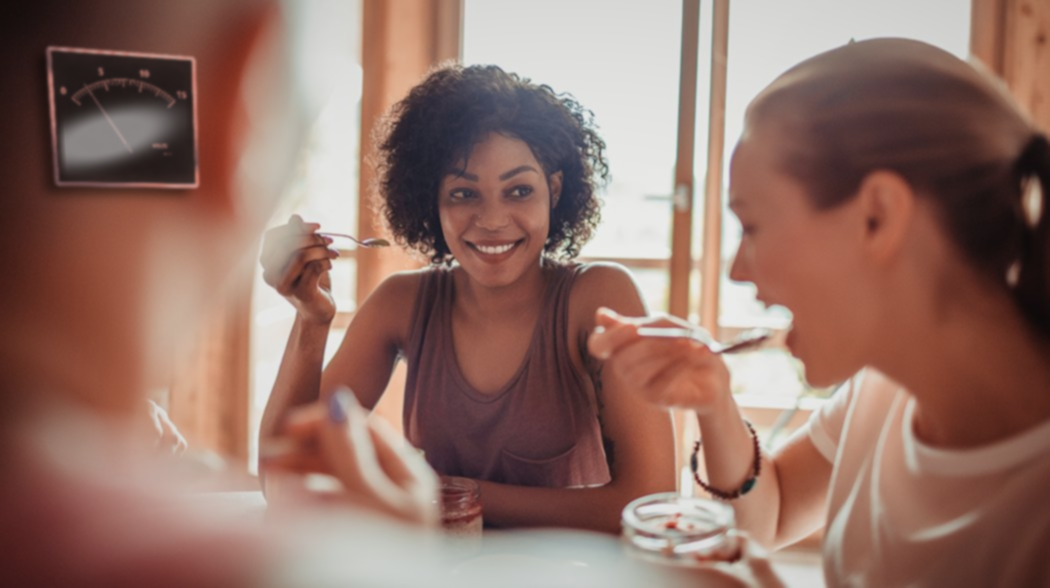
2.5 V
